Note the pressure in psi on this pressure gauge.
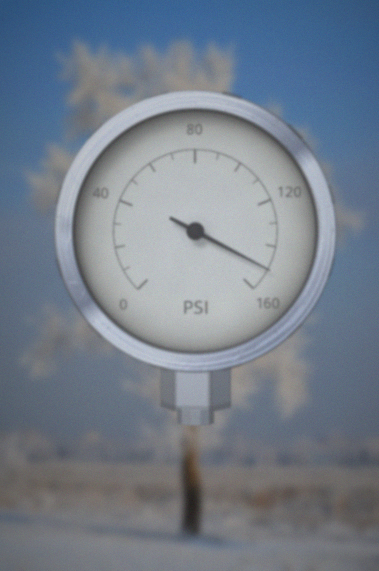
150 psi
